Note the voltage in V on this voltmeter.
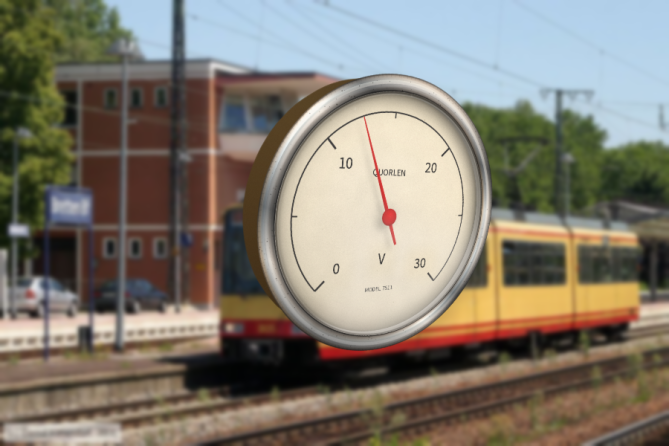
12.5 V
